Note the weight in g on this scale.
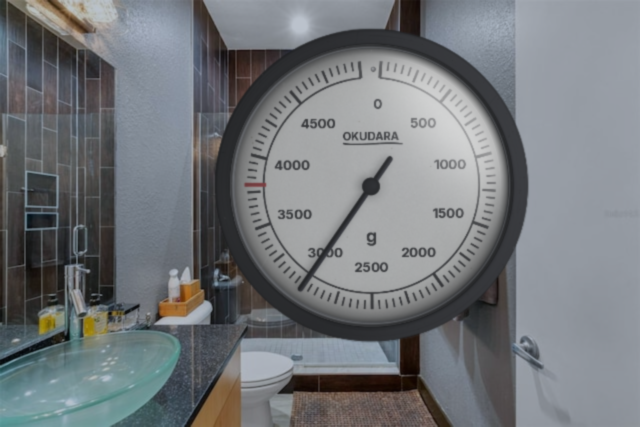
3000 g
